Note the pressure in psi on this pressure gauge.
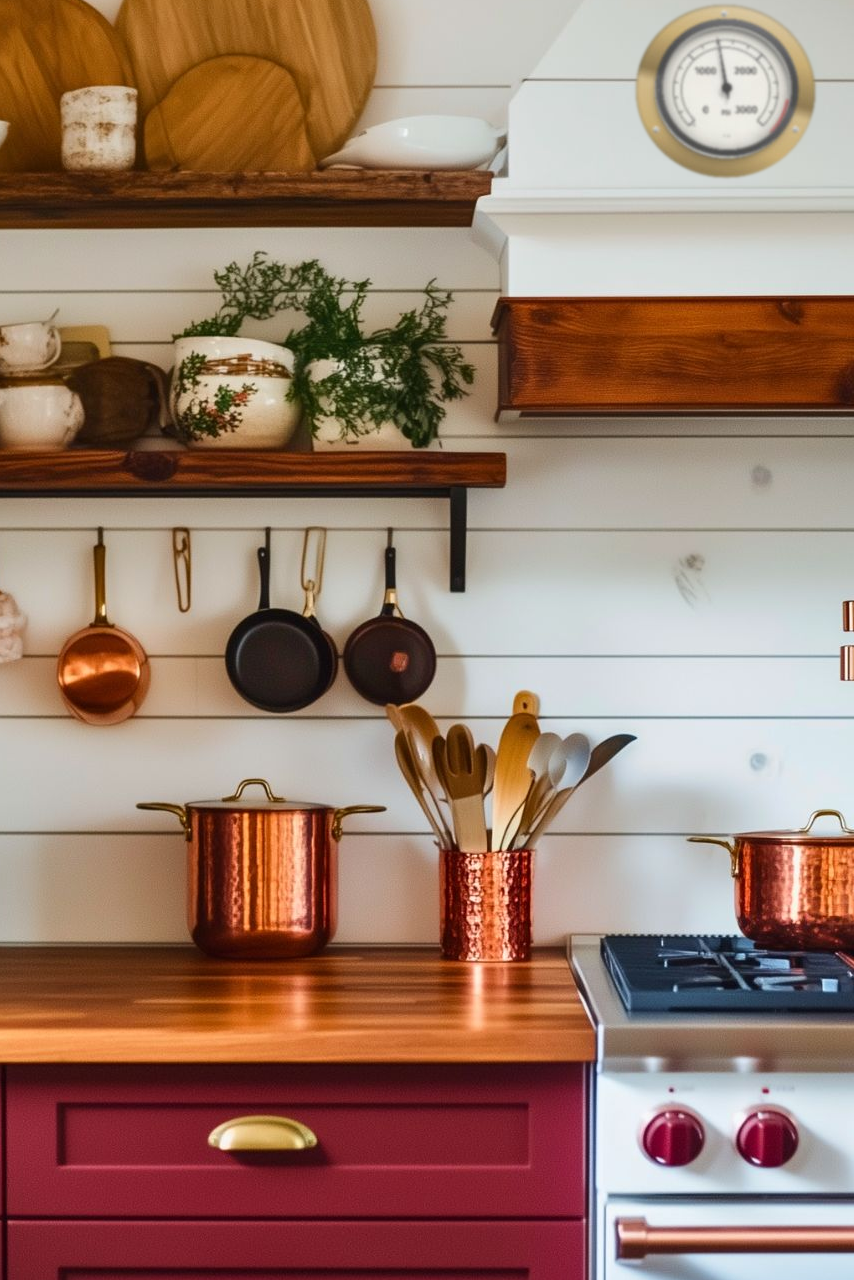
1400 psi
